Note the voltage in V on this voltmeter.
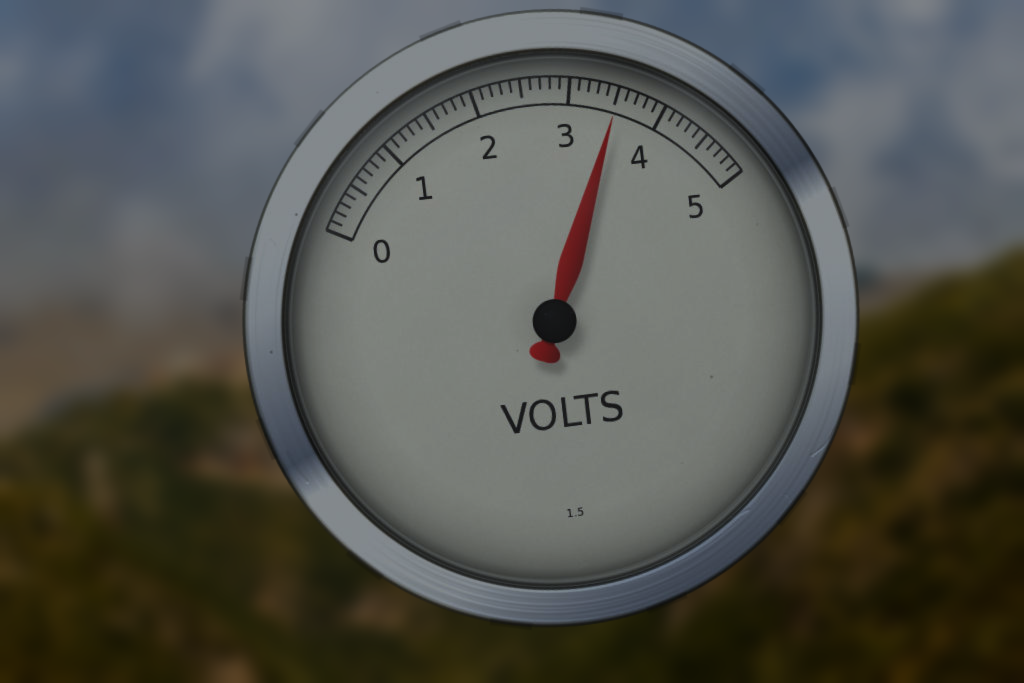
3.5 V
